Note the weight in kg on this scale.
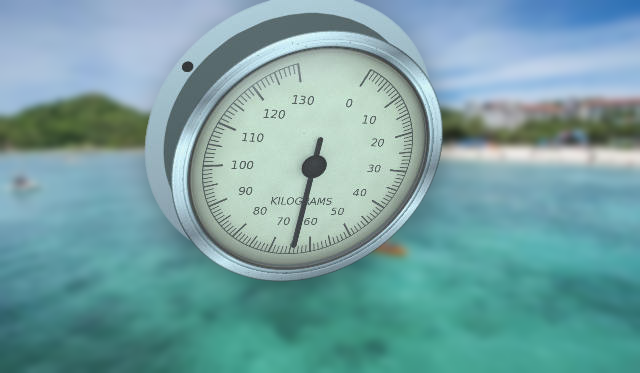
65 kg
